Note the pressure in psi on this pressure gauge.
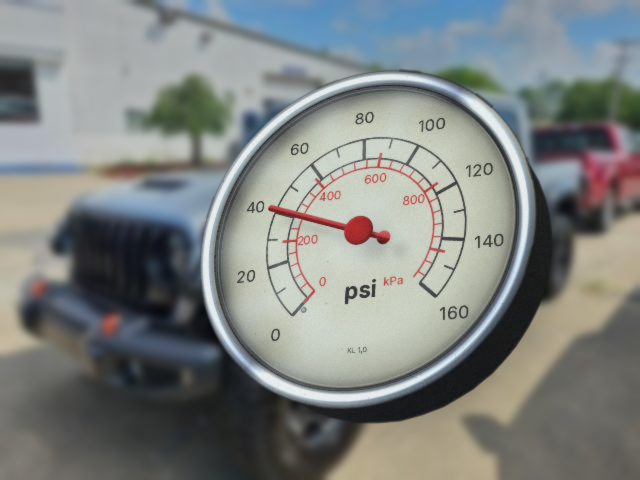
40 psi
